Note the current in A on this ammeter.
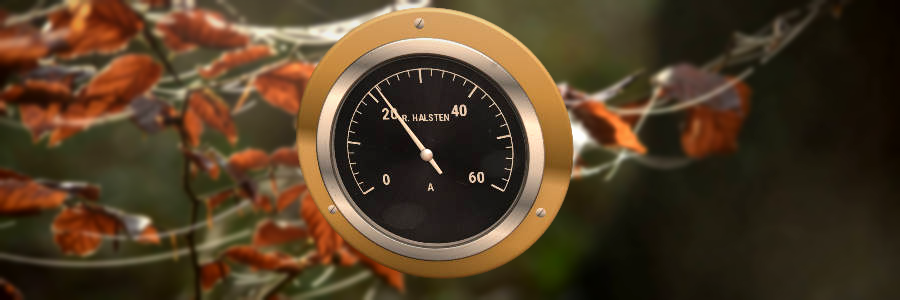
22 A
